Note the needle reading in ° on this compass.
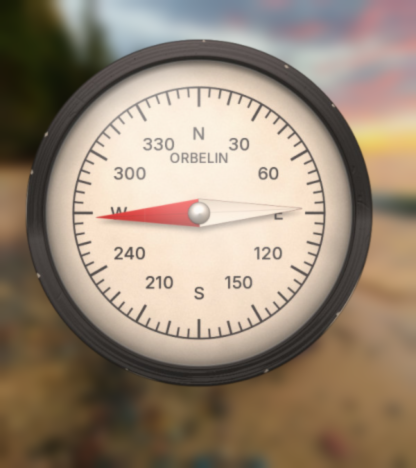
267.5 °
